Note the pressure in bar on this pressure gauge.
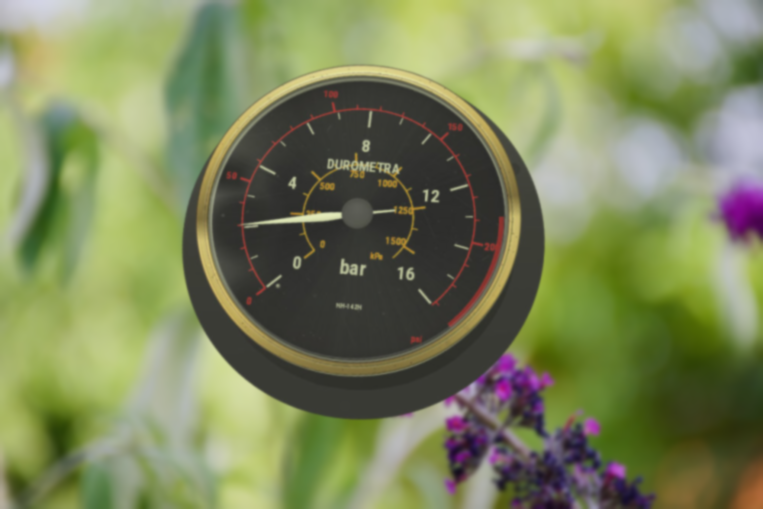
2 bar
